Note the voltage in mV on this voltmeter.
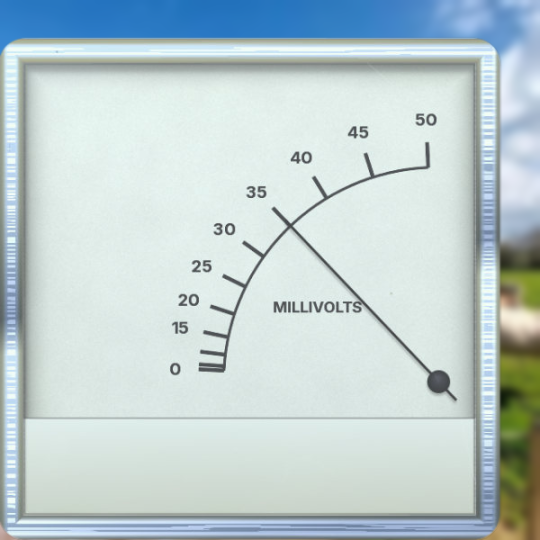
35 mV
